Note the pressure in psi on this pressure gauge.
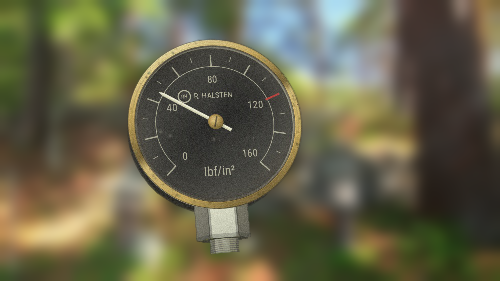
45 psi
